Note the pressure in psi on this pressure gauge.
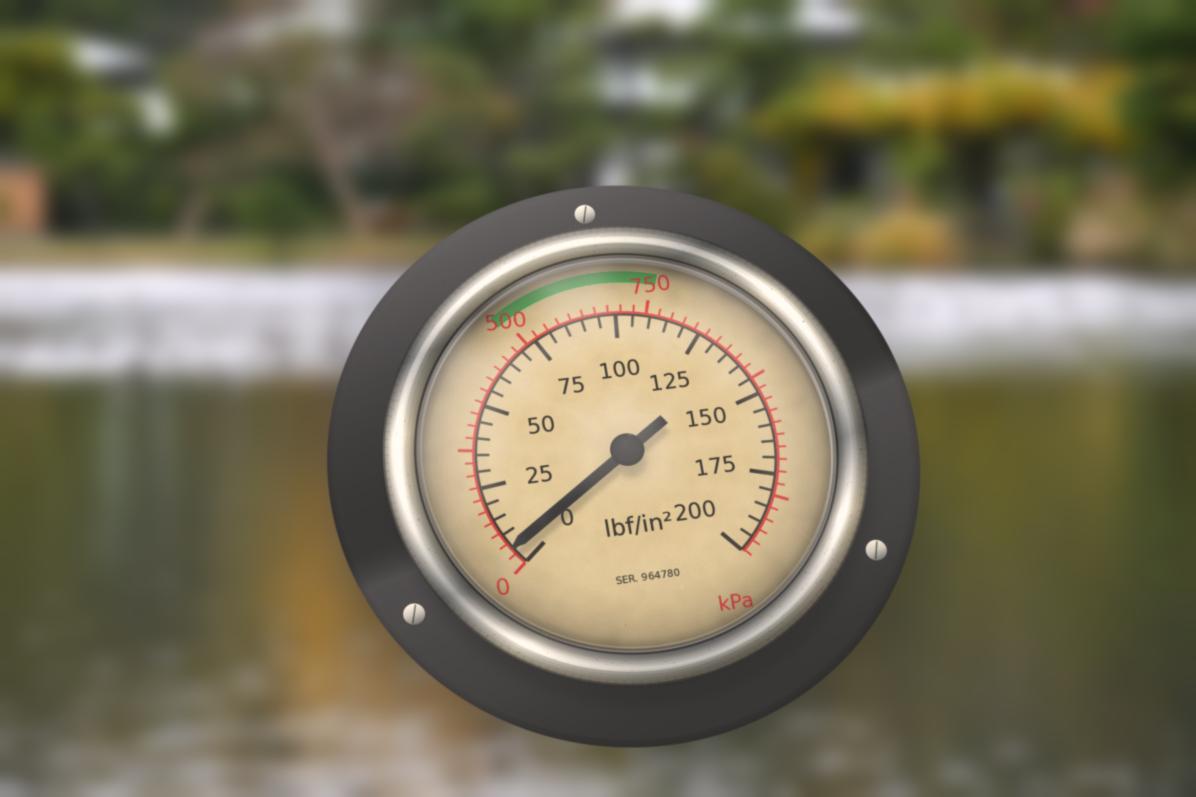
5 psi
